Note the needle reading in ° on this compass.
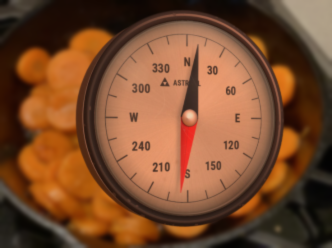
187.5 °
